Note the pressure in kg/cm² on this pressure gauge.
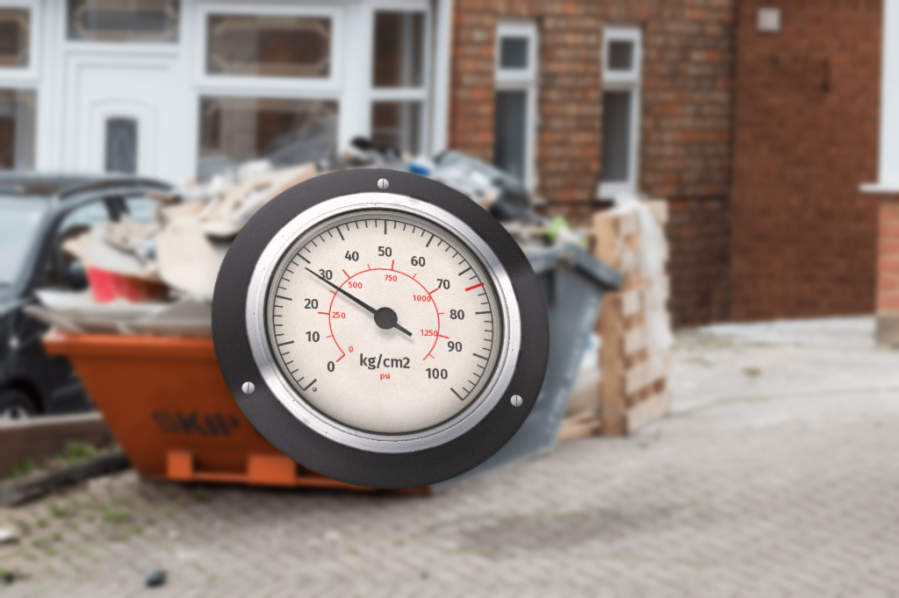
28 kg/cm²
